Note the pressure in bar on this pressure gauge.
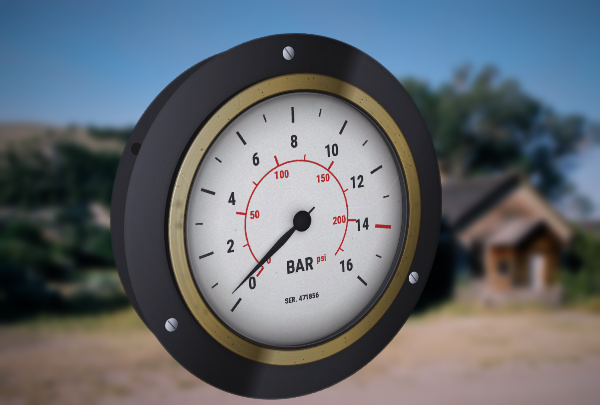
0.5 bar
